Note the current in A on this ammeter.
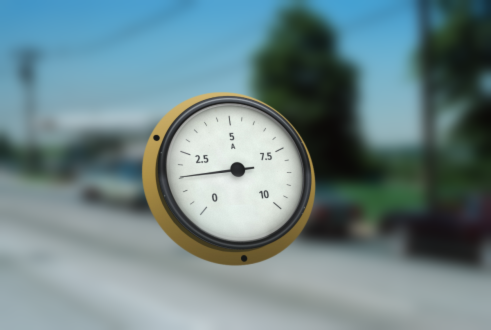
1.5 A
